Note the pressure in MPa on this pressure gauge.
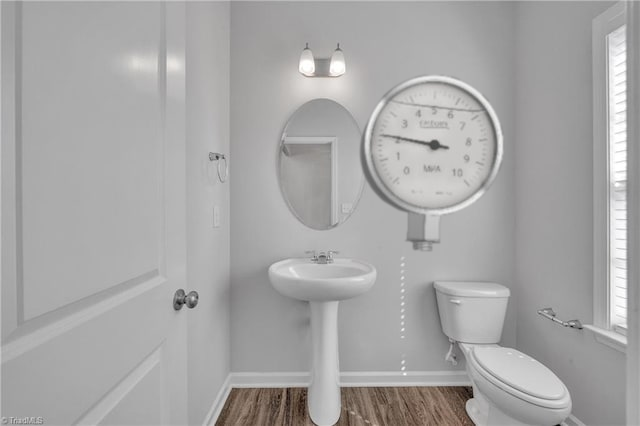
2 MPa
